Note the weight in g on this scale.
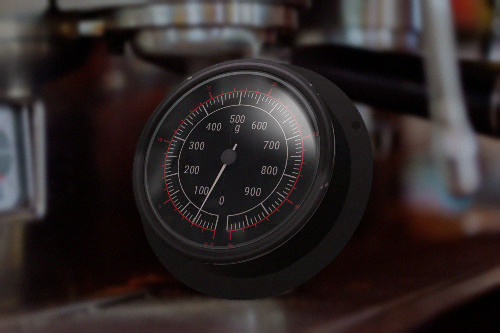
50 g
